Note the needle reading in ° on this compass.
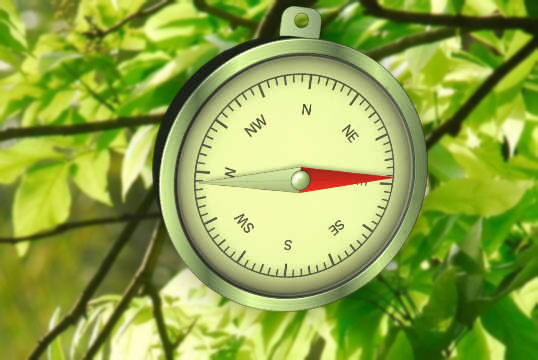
85 °
